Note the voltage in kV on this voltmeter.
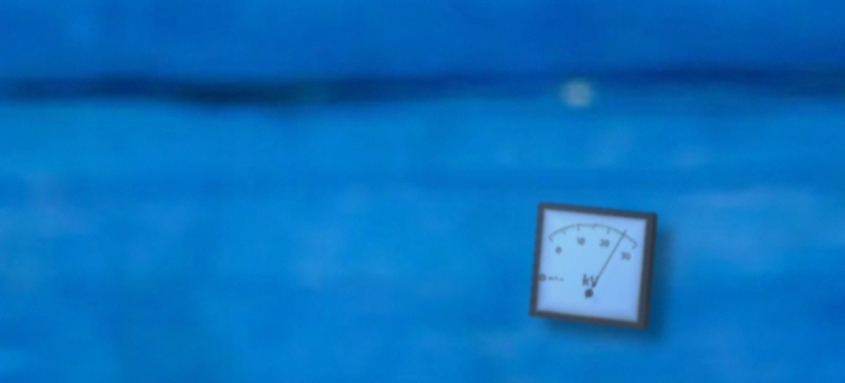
25 kV
